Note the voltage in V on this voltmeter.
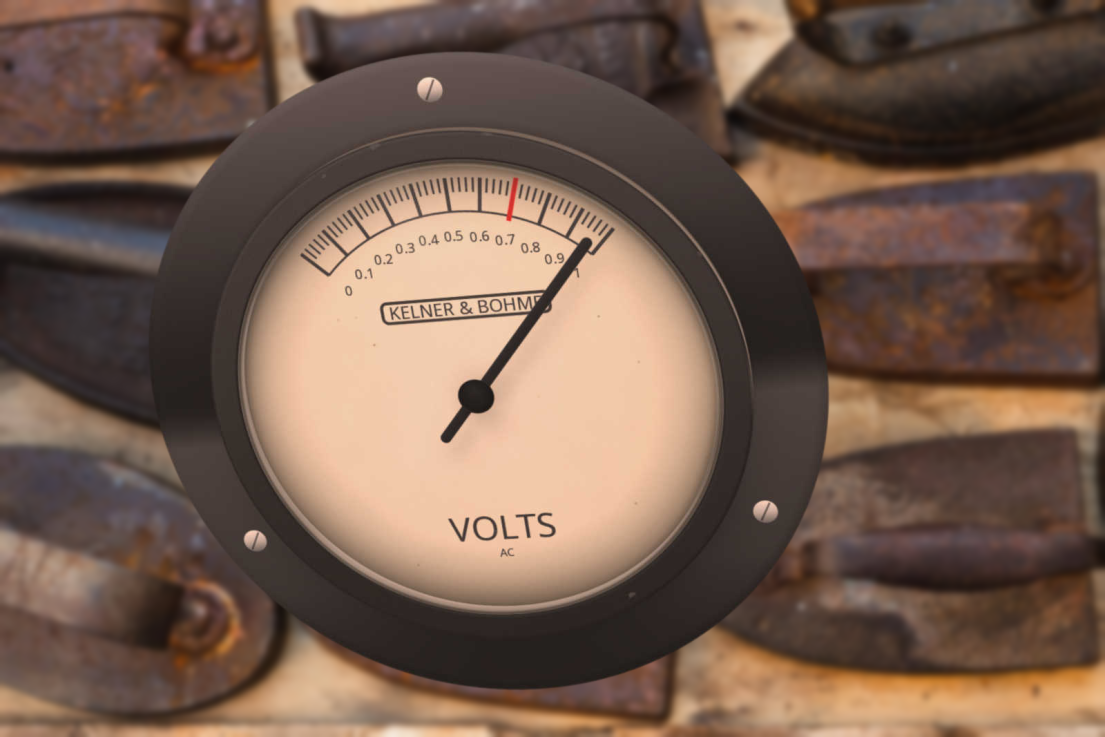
0.96 V
